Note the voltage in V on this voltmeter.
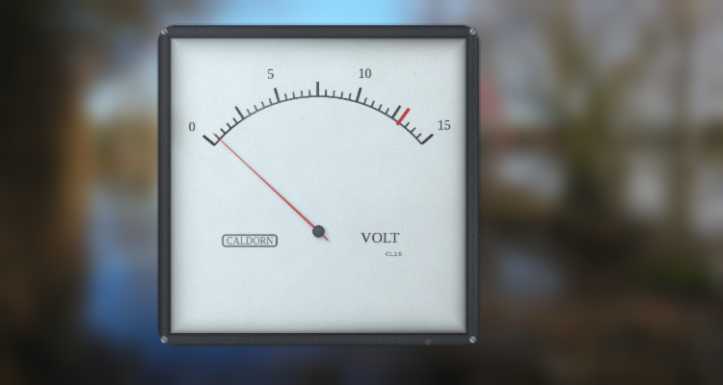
0.5 V
